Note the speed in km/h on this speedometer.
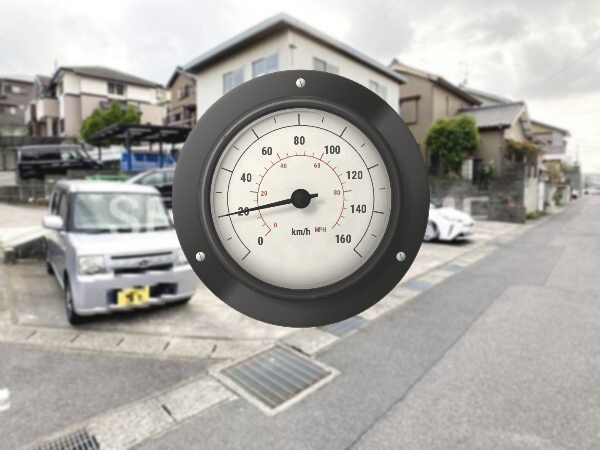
20 km/h
